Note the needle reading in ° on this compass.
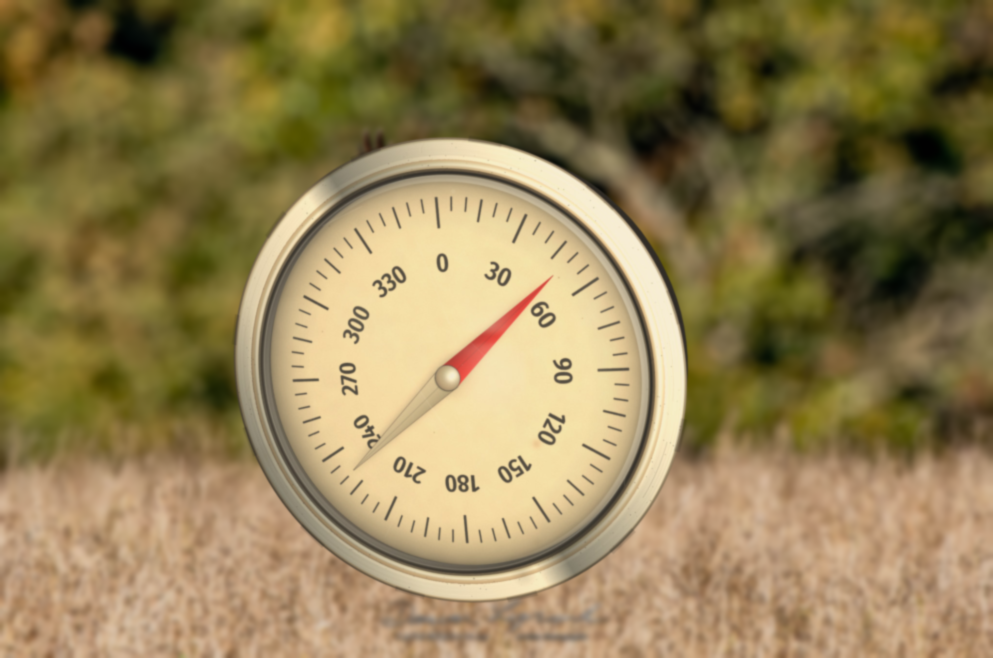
50 °
